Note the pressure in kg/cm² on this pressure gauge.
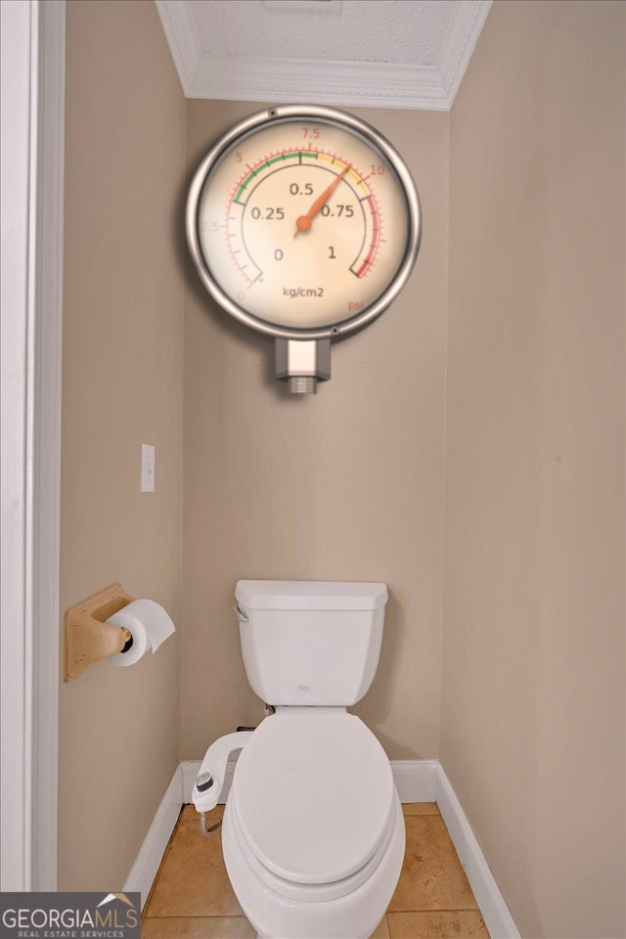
0.65 kg/cm²
